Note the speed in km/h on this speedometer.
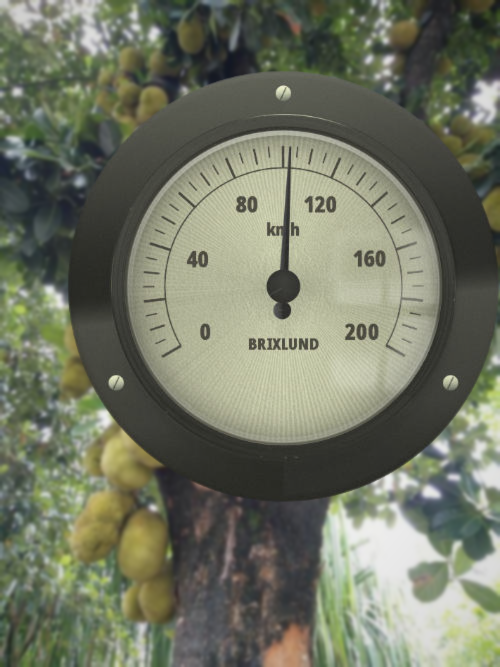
102.5 km/h
